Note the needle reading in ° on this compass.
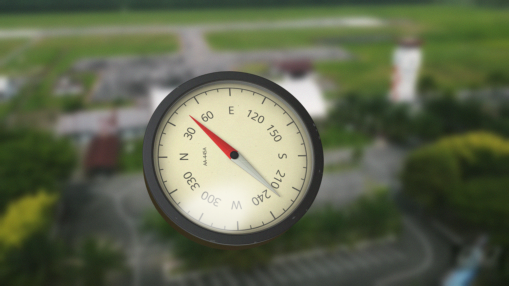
45 °
